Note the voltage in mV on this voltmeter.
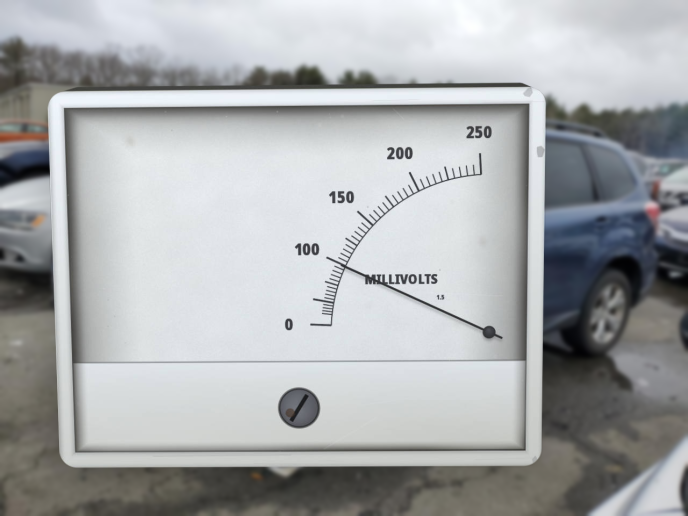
100 mV
